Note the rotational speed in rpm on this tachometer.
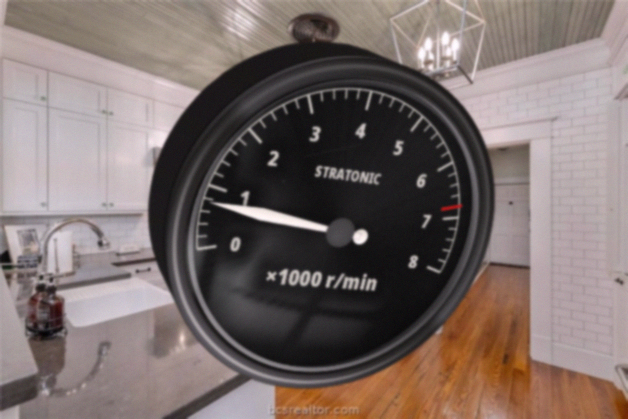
800 rpm
